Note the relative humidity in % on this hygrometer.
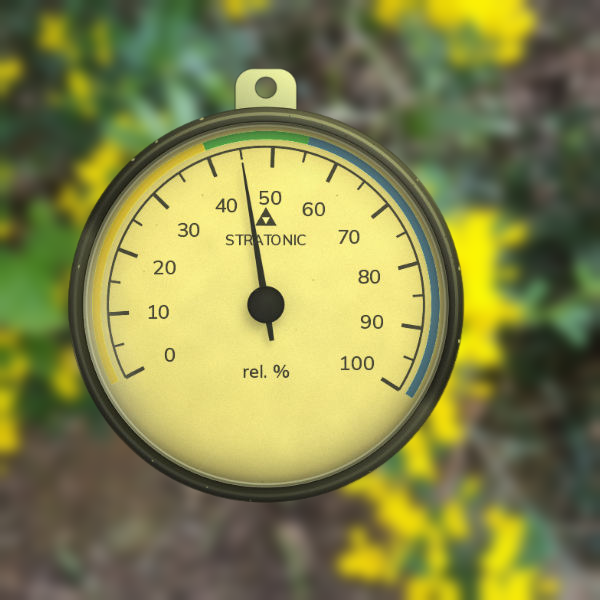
45 %
